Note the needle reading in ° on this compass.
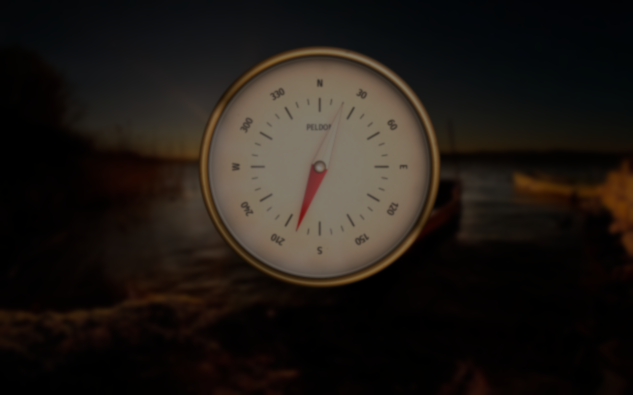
200 °
